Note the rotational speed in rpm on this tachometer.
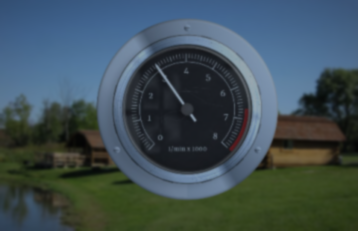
3000 rpm
